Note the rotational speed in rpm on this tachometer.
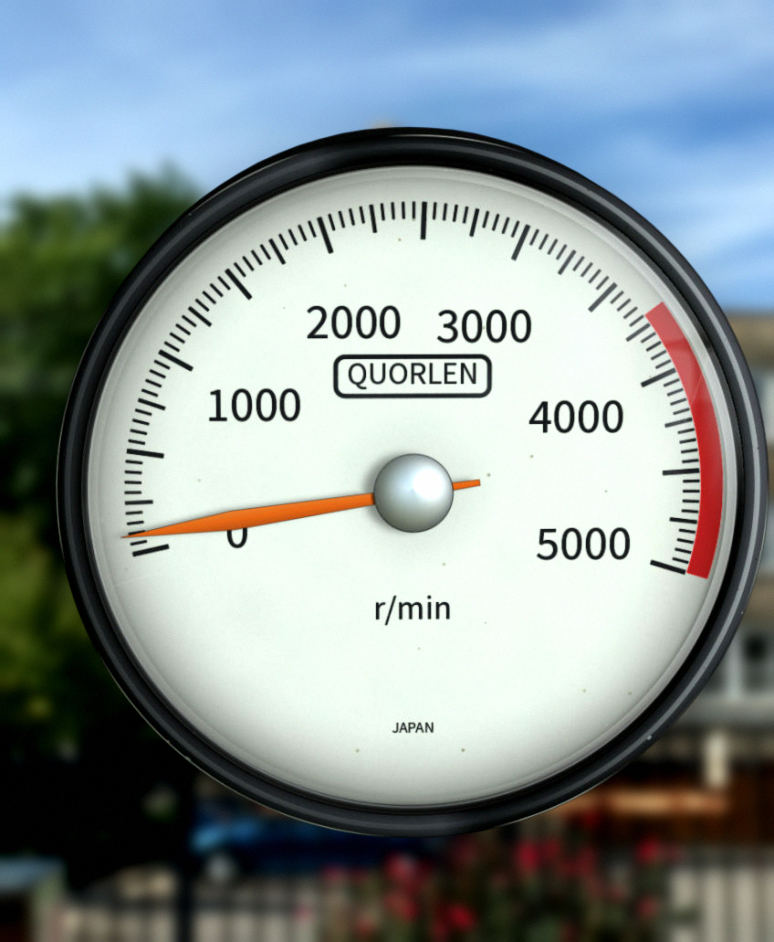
100 rpm
